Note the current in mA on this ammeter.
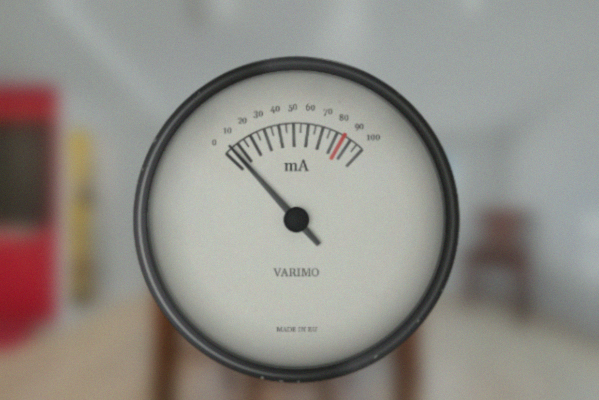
5 mA
